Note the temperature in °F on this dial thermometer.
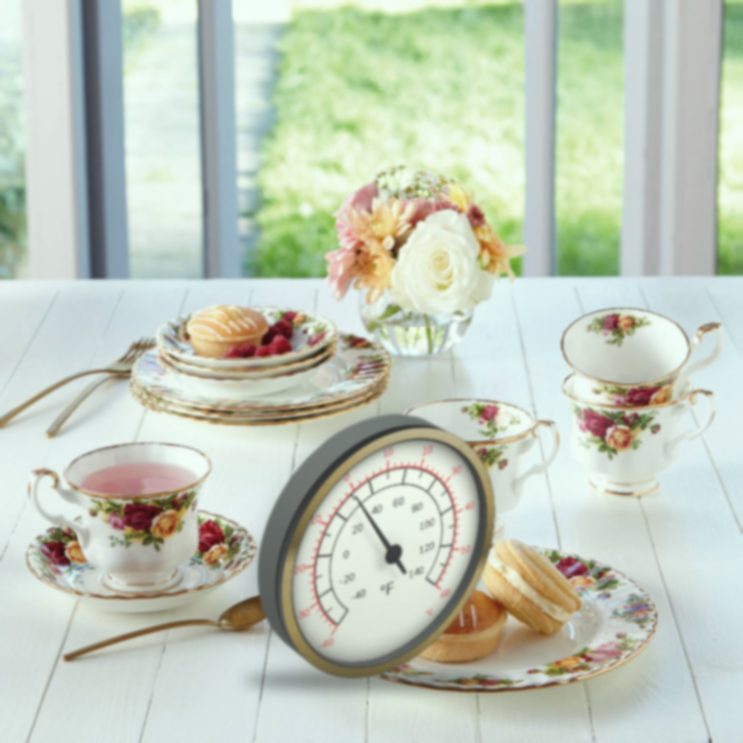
30 °F
